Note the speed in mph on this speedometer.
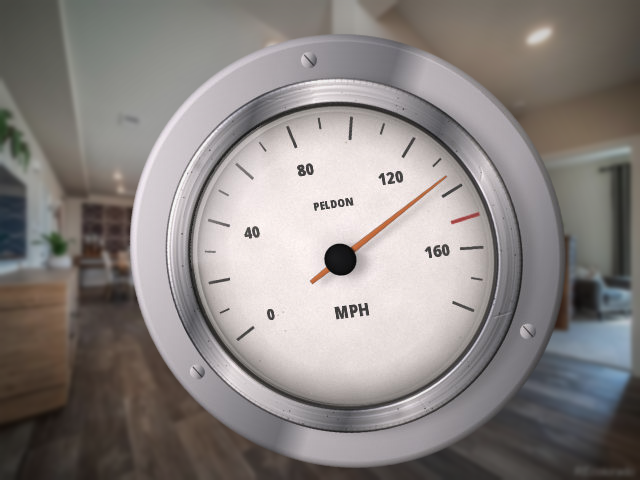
135 mph
